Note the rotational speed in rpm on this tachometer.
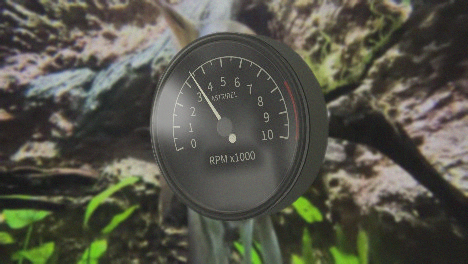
3500 rpm
